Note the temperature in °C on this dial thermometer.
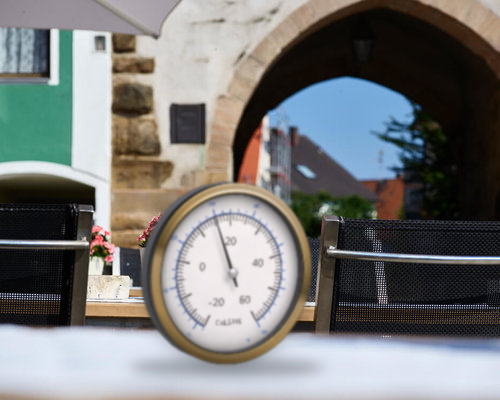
15 °C
